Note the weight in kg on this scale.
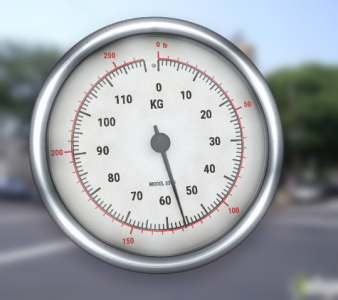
56 kg
